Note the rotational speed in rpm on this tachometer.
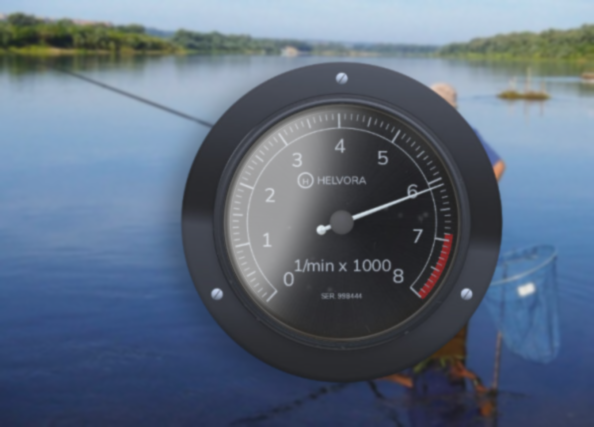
6100 rpm
